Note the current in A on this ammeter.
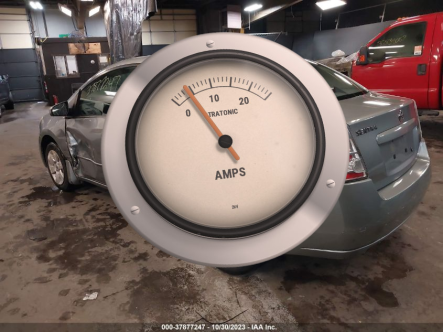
4 A
